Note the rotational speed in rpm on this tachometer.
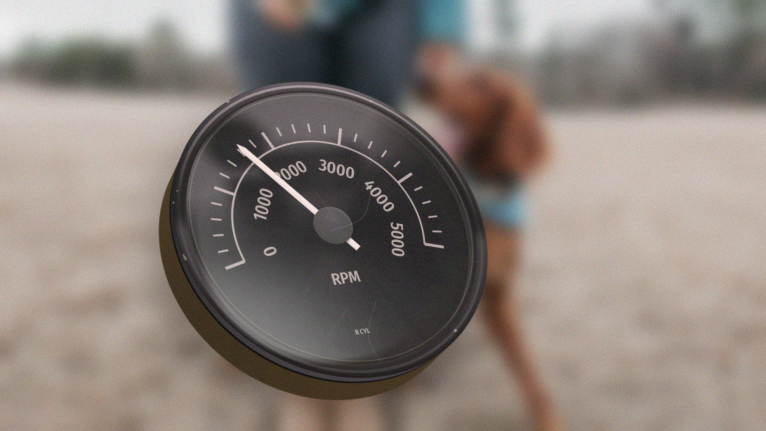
1600 rpm
